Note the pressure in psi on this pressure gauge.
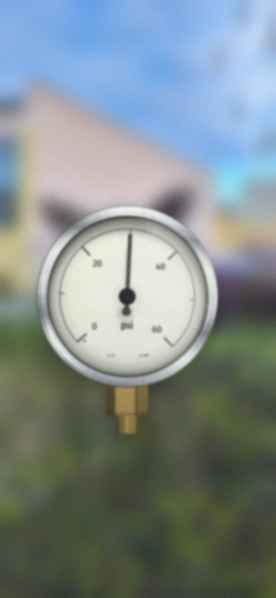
30 psi
